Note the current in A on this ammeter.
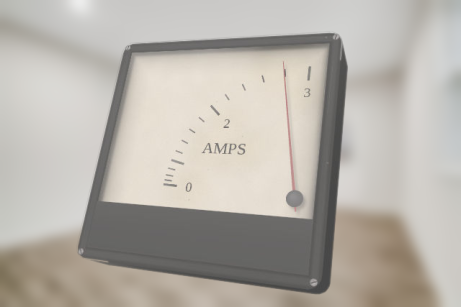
2.8 A
